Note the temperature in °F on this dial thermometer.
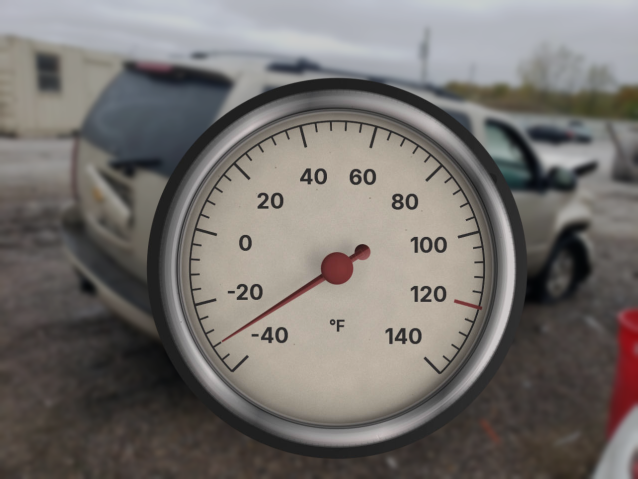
-32 °F
